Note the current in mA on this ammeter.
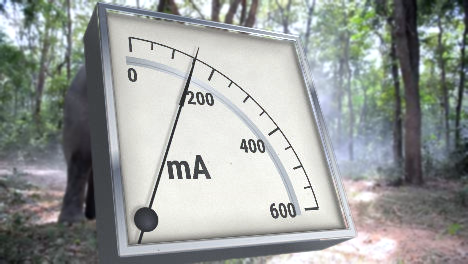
150 mA
